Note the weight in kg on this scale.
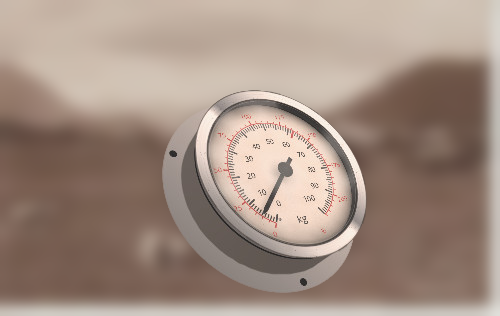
5 kg
